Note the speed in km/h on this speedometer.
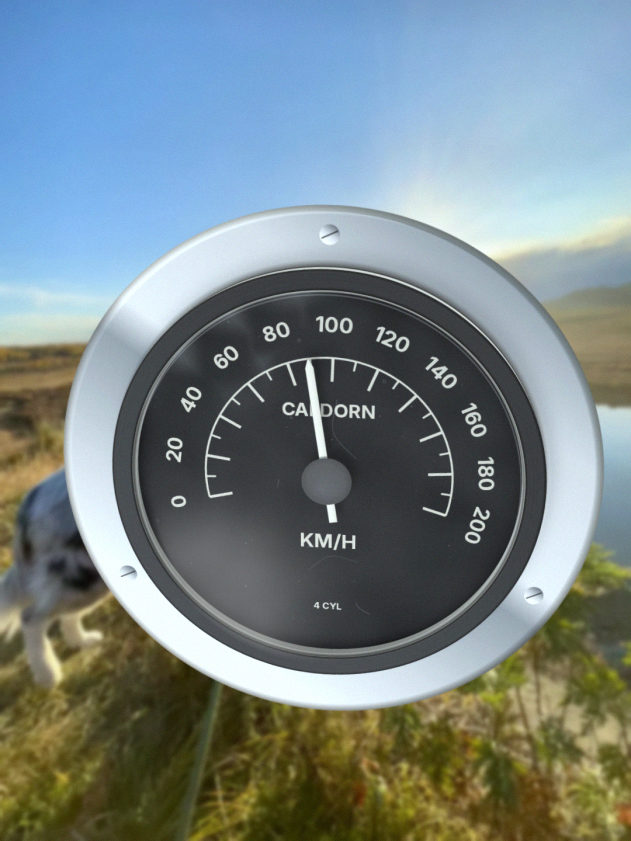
90 km/h
